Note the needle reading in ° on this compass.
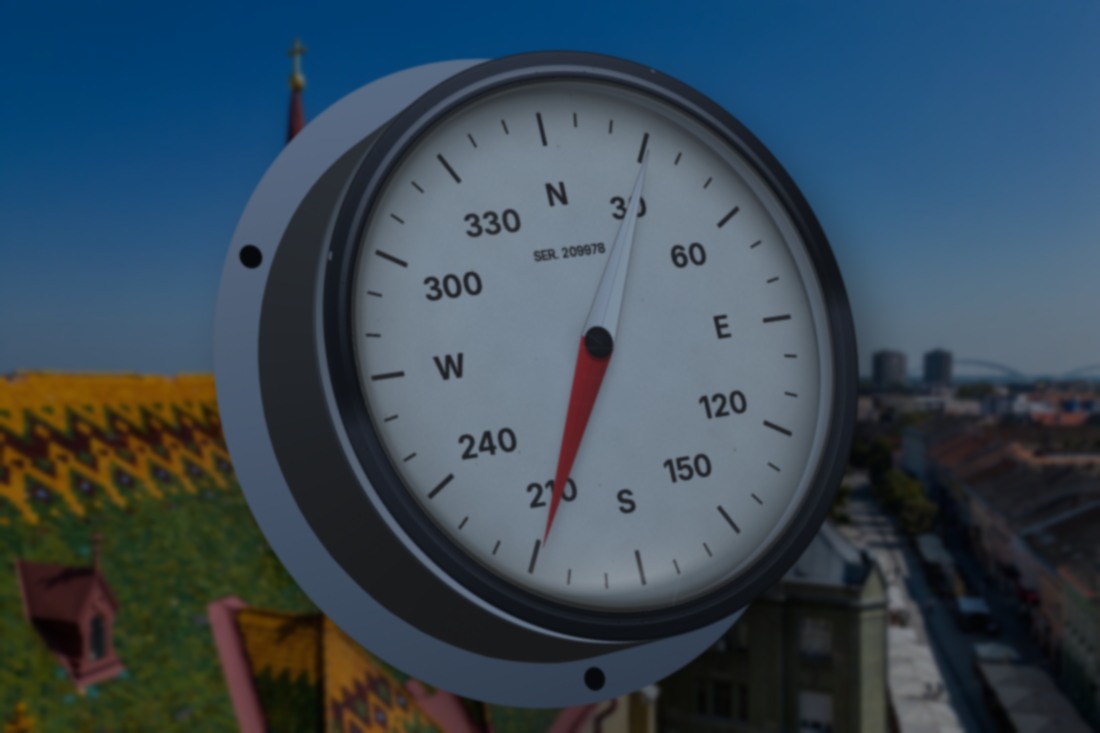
210 °
